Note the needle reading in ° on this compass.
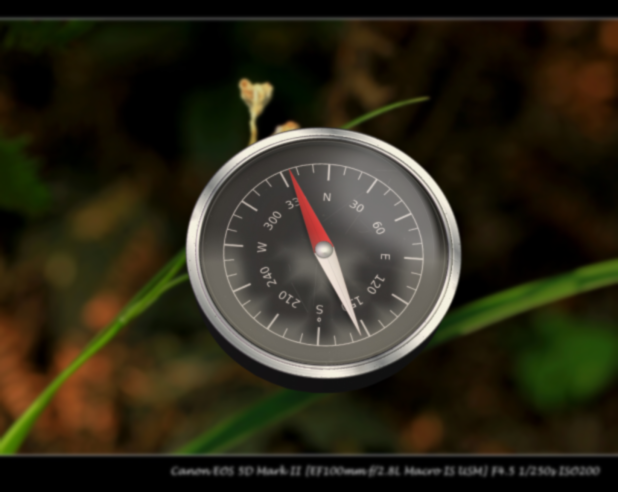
335 °
